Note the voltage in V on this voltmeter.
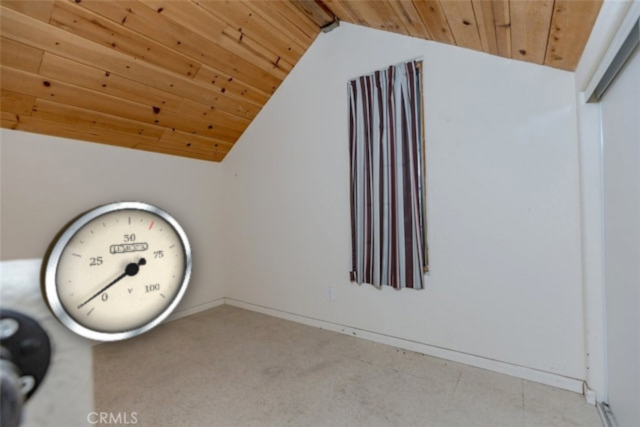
5 V
